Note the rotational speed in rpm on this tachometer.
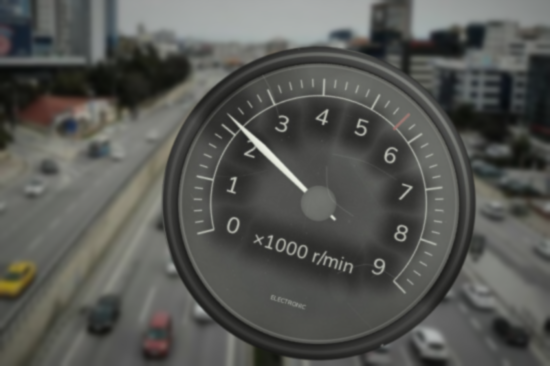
2200 rpm
